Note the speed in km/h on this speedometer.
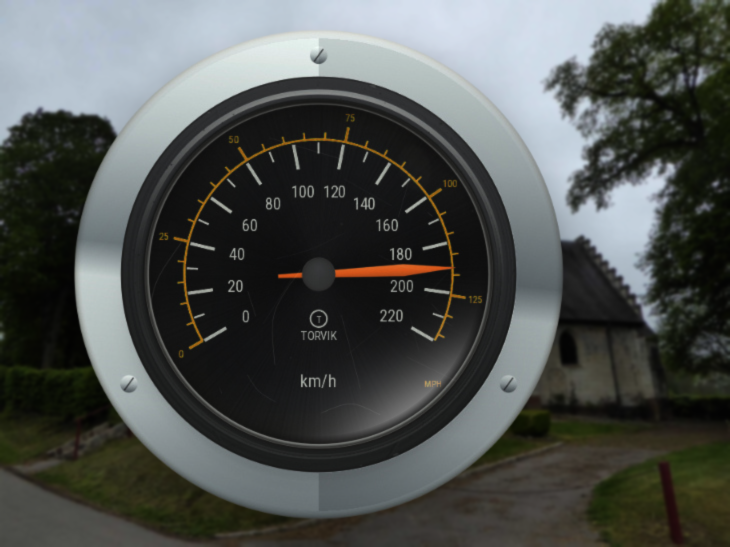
190 km/h
